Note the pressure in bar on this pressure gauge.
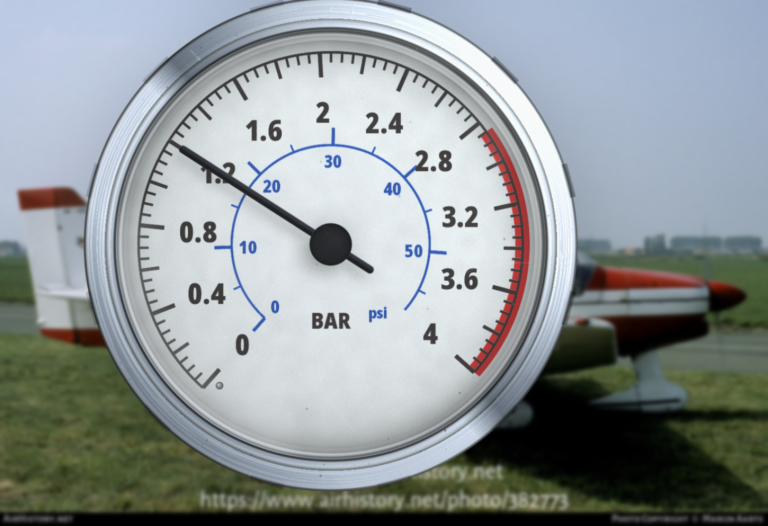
1.2 bar
